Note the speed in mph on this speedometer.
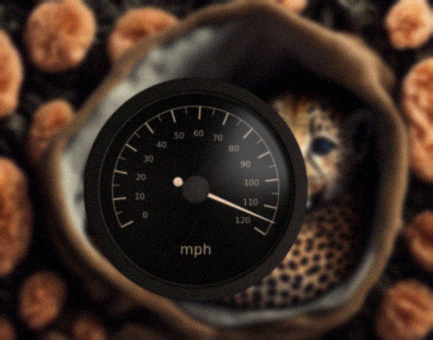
115 mph
